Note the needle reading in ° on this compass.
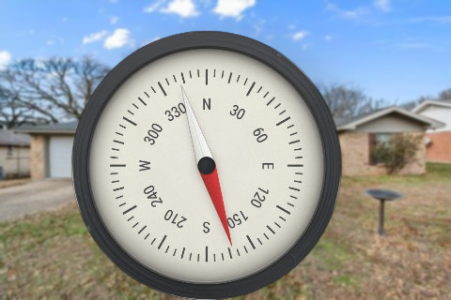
162.5 °
